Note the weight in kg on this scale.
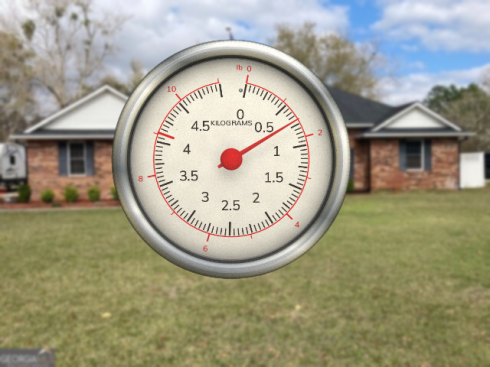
0.7 kg
